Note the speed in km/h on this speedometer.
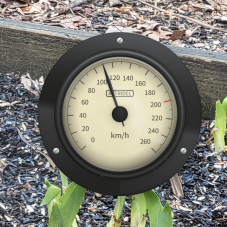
110 km/h
